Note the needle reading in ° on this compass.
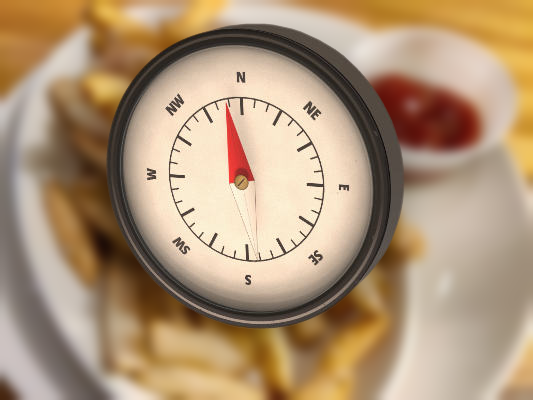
350 °
